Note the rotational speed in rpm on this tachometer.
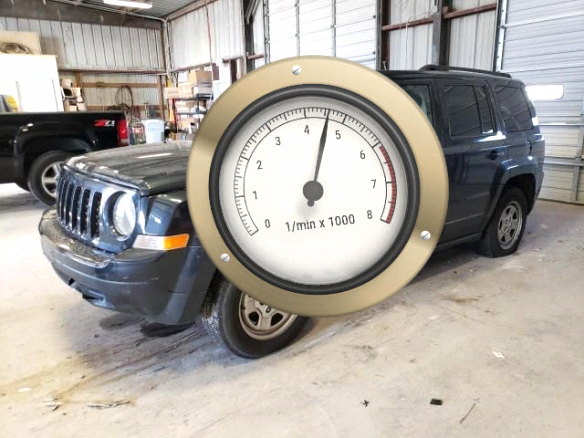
4600 rpm
